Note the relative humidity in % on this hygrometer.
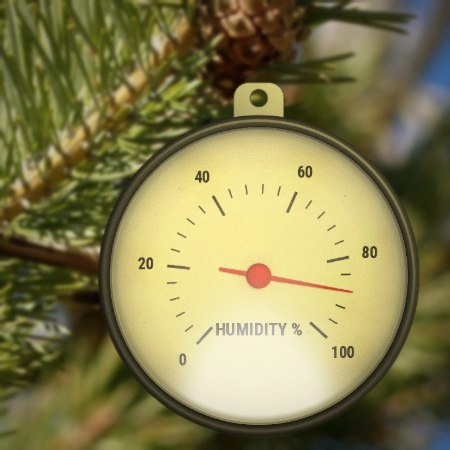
88 %
